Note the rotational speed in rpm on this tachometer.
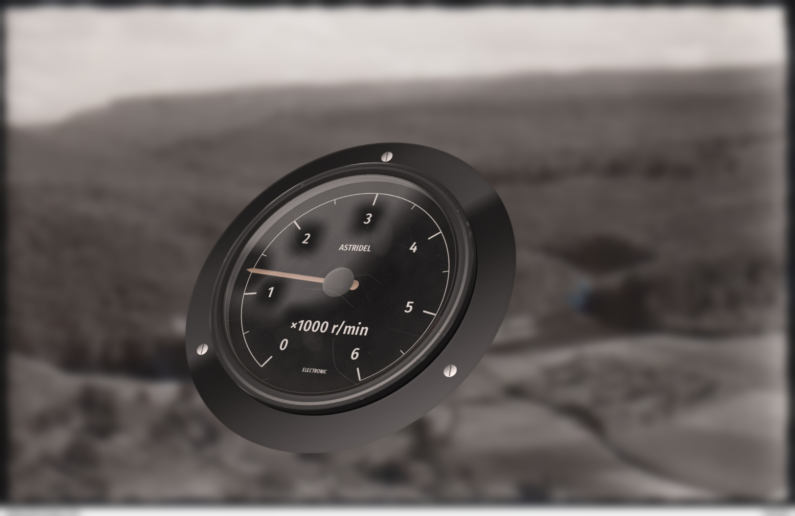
1250 rpm
